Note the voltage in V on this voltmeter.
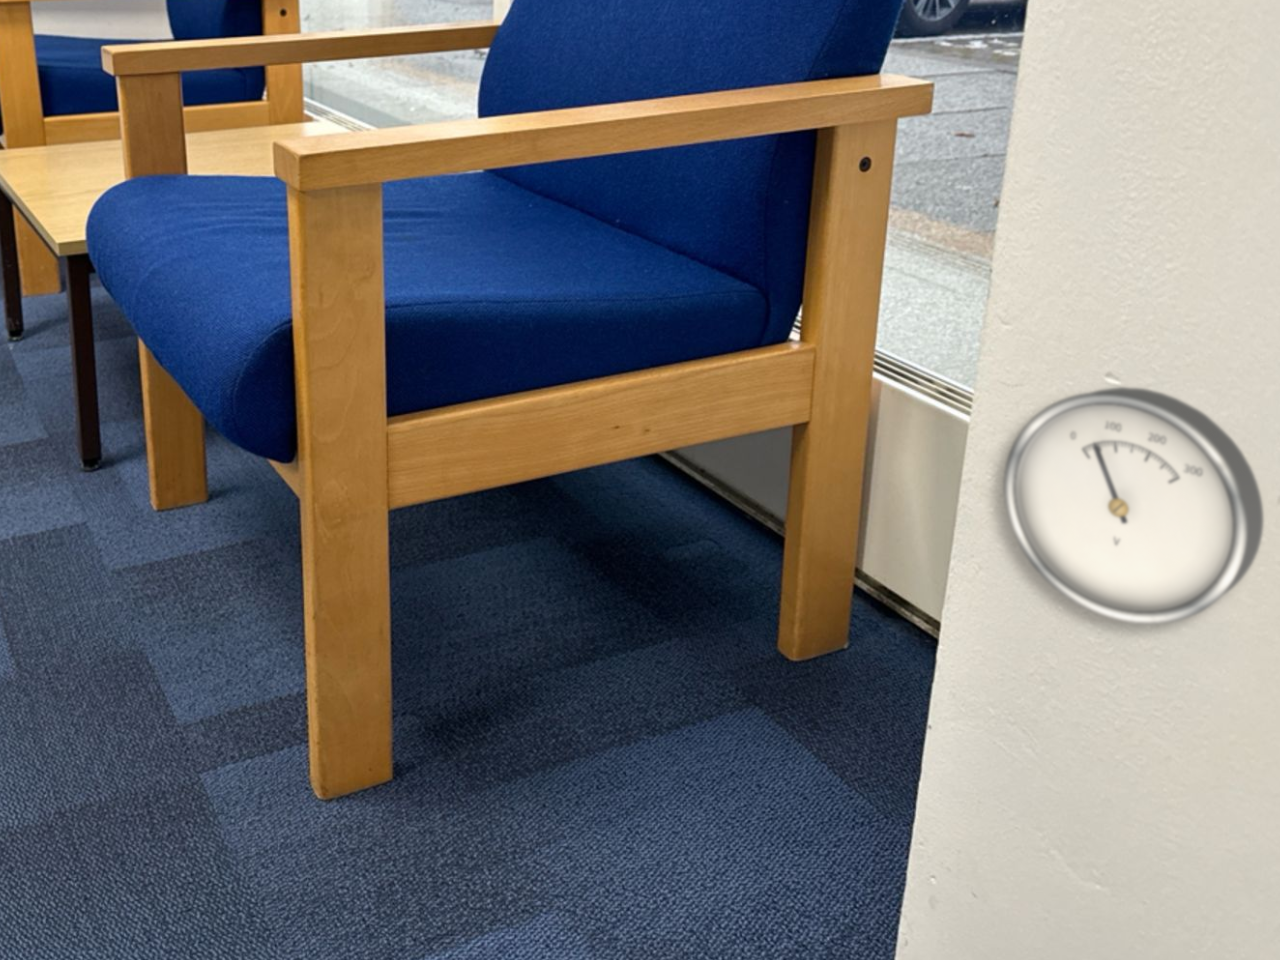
50 V
